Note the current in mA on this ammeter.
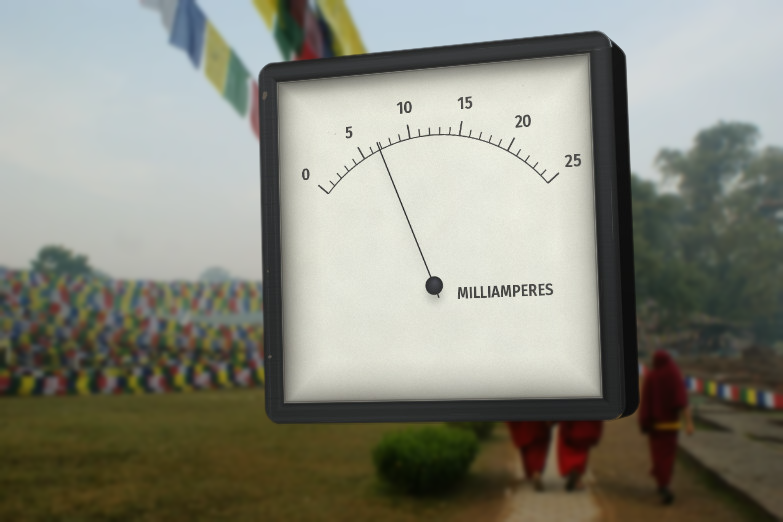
7 mA
